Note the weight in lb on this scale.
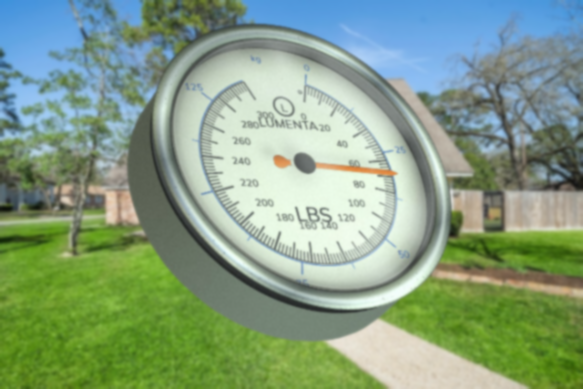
70 lb
